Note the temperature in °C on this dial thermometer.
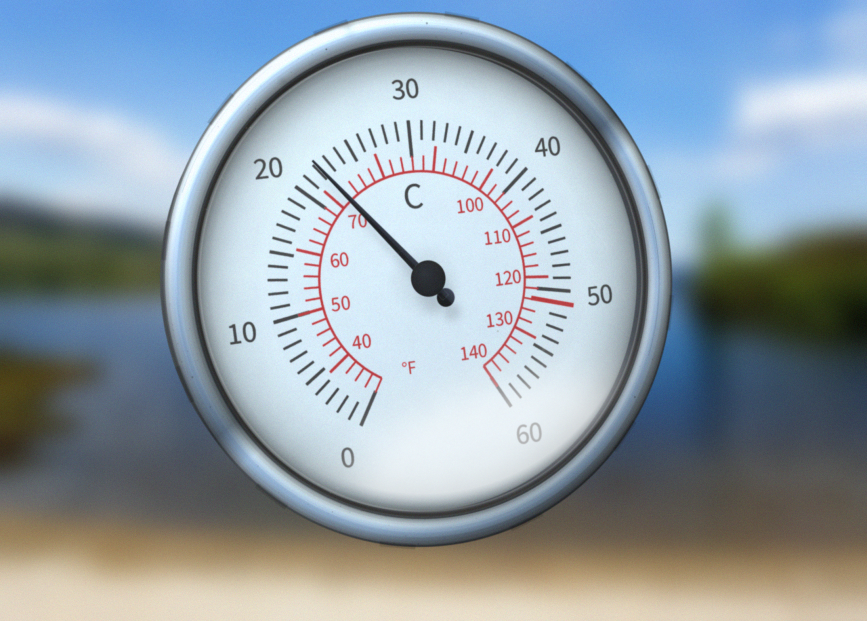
22 °C
